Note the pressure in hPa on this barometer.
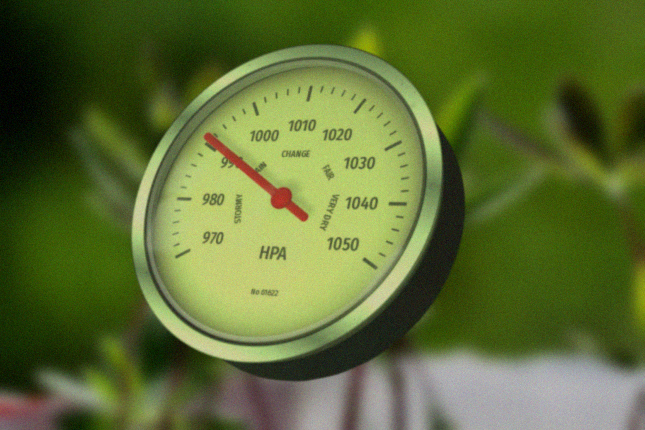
991 hPa
